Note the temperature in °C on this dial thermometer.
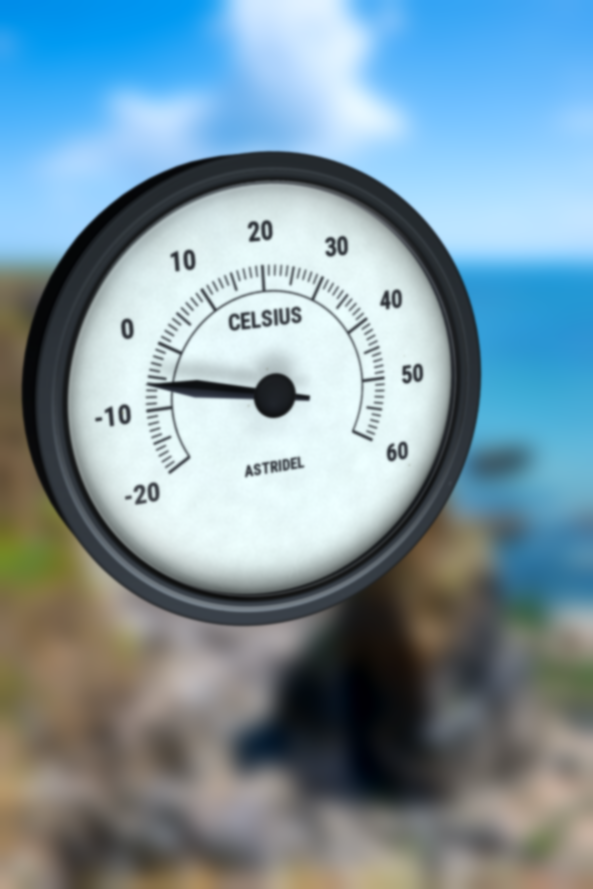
-6 °C
